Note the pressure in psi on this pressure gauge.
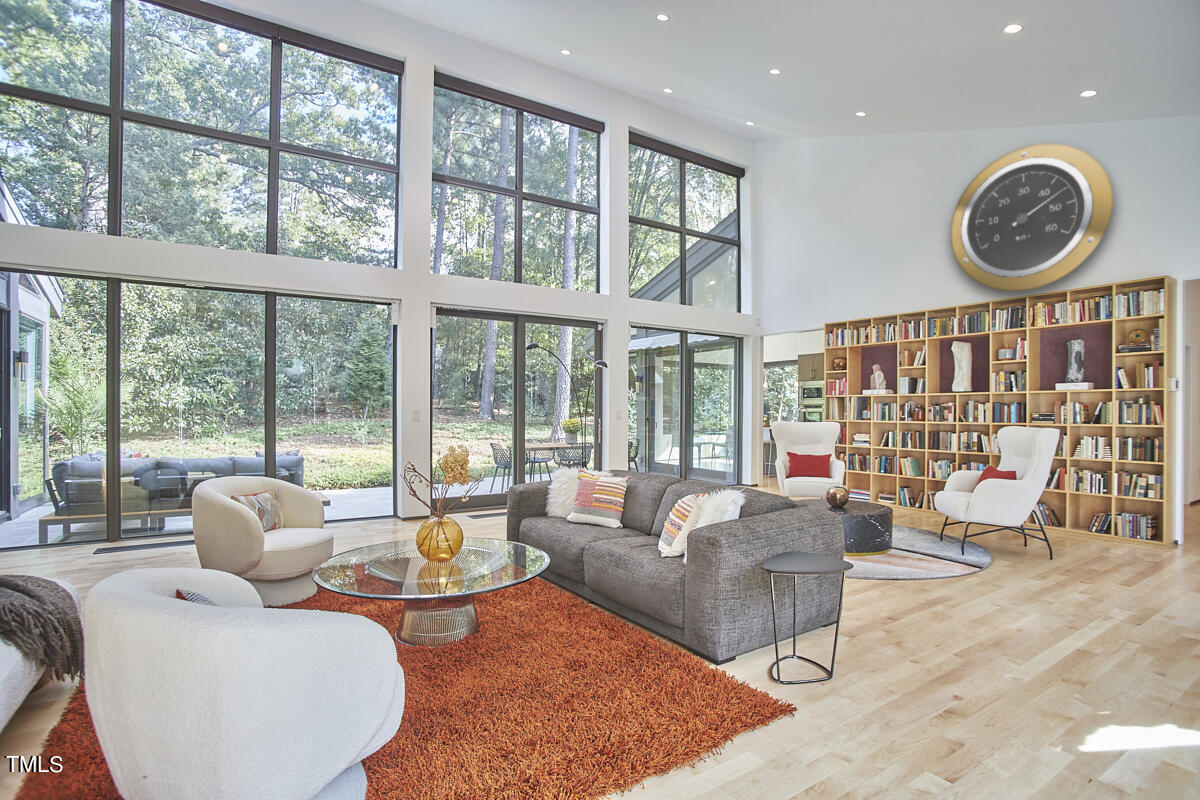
45 psi
